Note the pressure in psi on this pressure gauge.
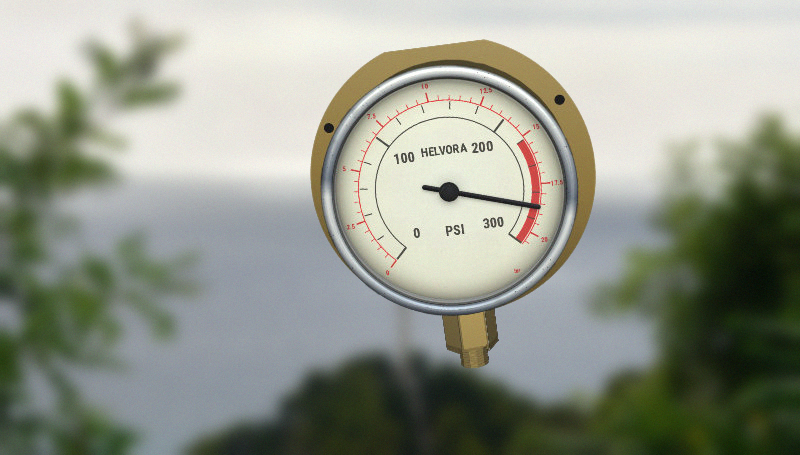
270 psi
